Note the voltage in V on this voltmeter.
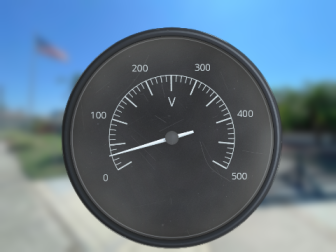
30 V
